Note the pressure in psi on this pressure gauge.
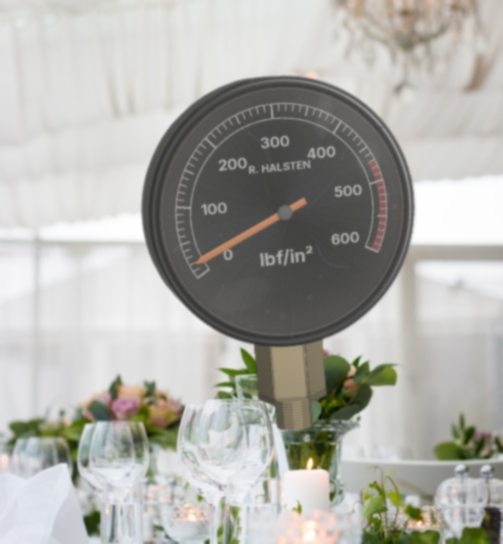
20 psi
